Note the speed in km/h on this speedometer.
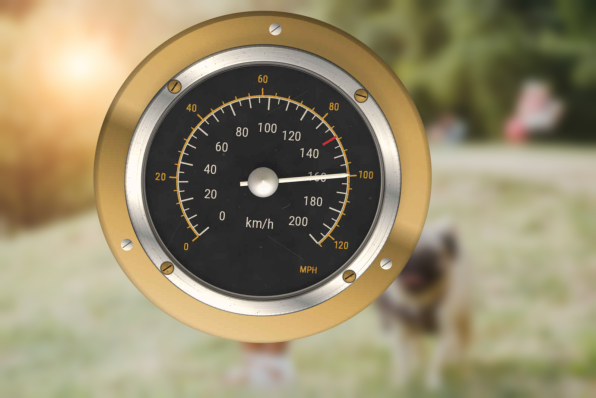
160 km/h
